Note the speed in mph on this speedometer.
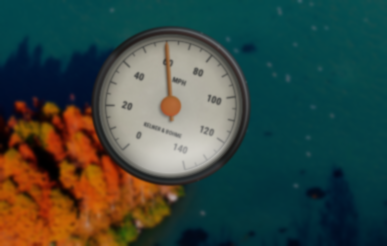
60 mph
